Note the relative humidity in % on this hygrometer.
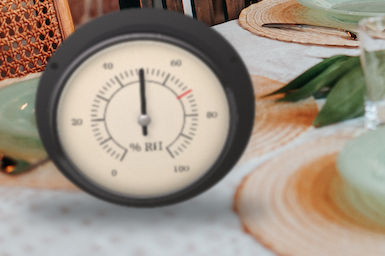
50 %
